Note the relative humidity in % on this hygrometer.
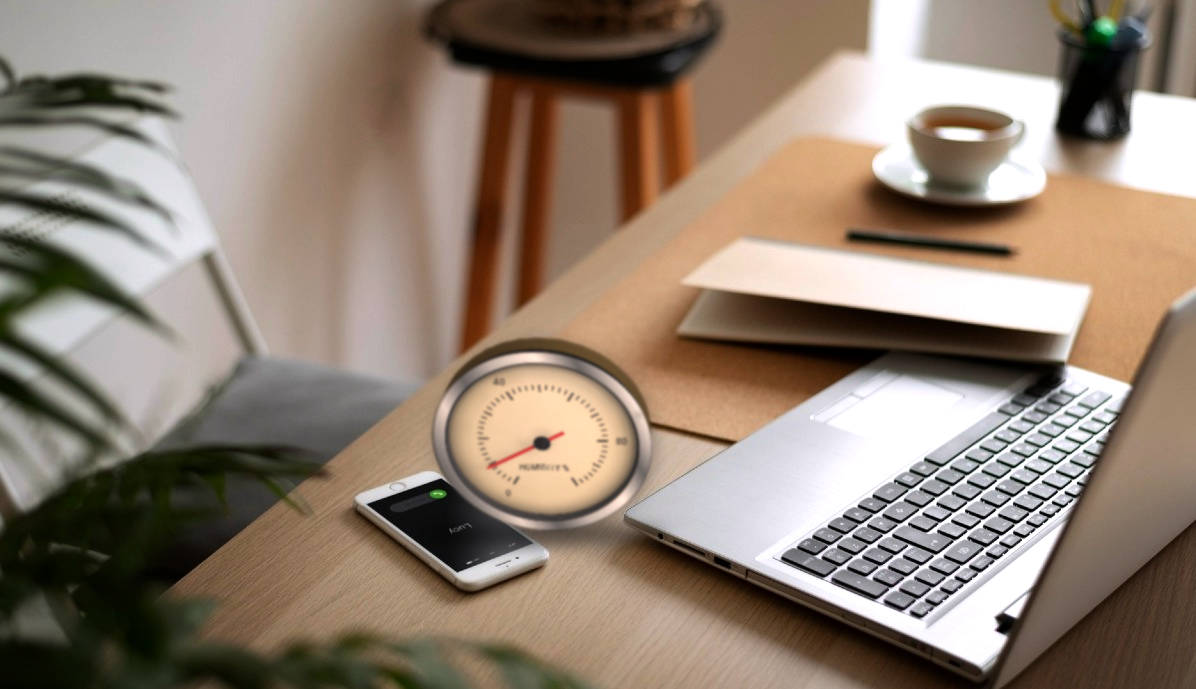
10 %
